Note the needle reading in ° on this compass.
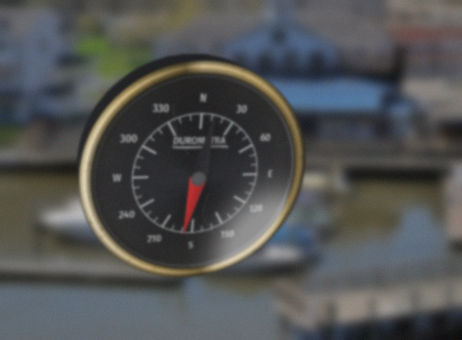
190 °
